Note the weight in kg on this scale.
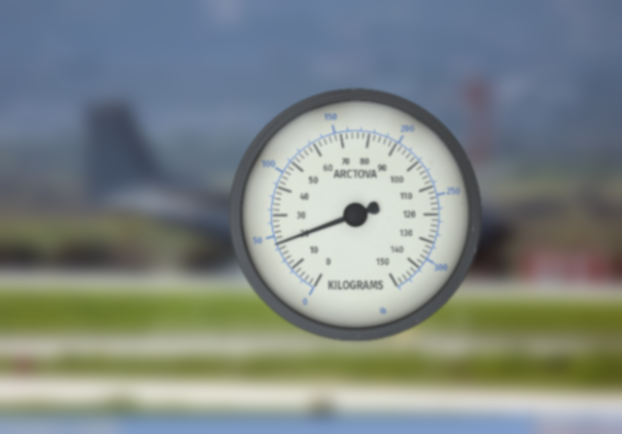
20 kg
